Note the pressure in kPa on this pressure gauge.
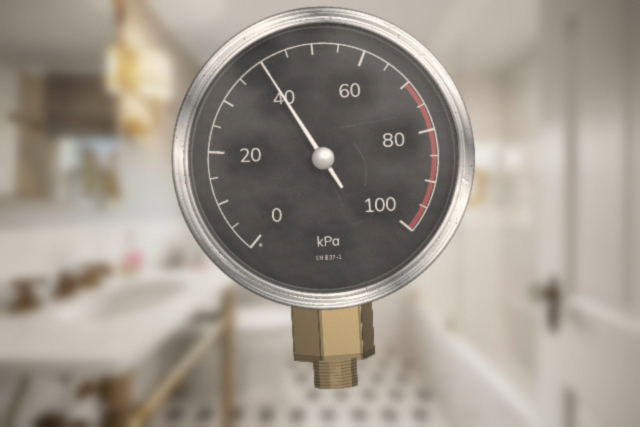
40 kPa
